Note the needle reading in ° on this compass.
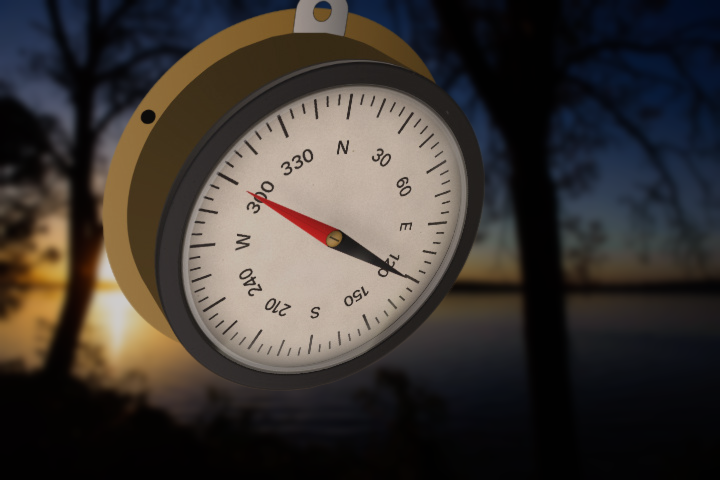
300 °
